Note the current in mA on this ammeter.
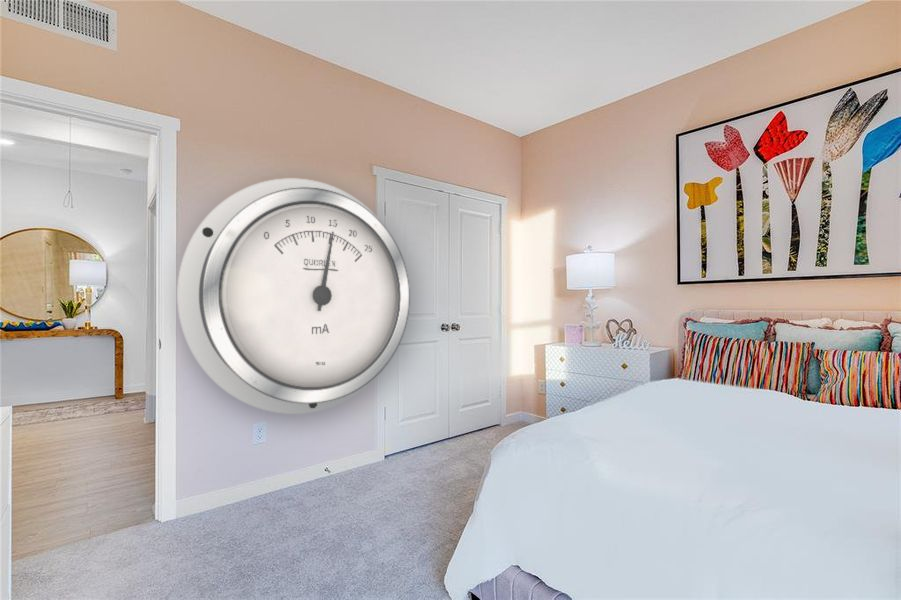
15 mA
